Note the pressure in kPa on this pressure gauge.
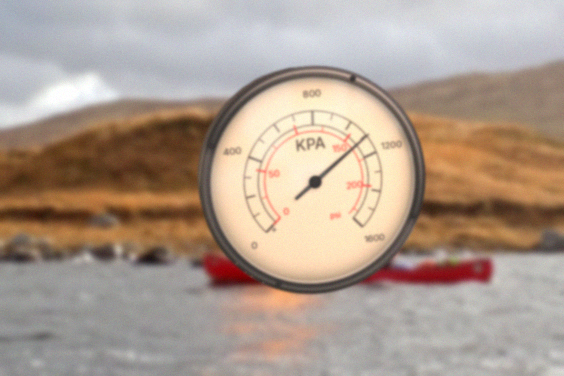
1100 kPa
